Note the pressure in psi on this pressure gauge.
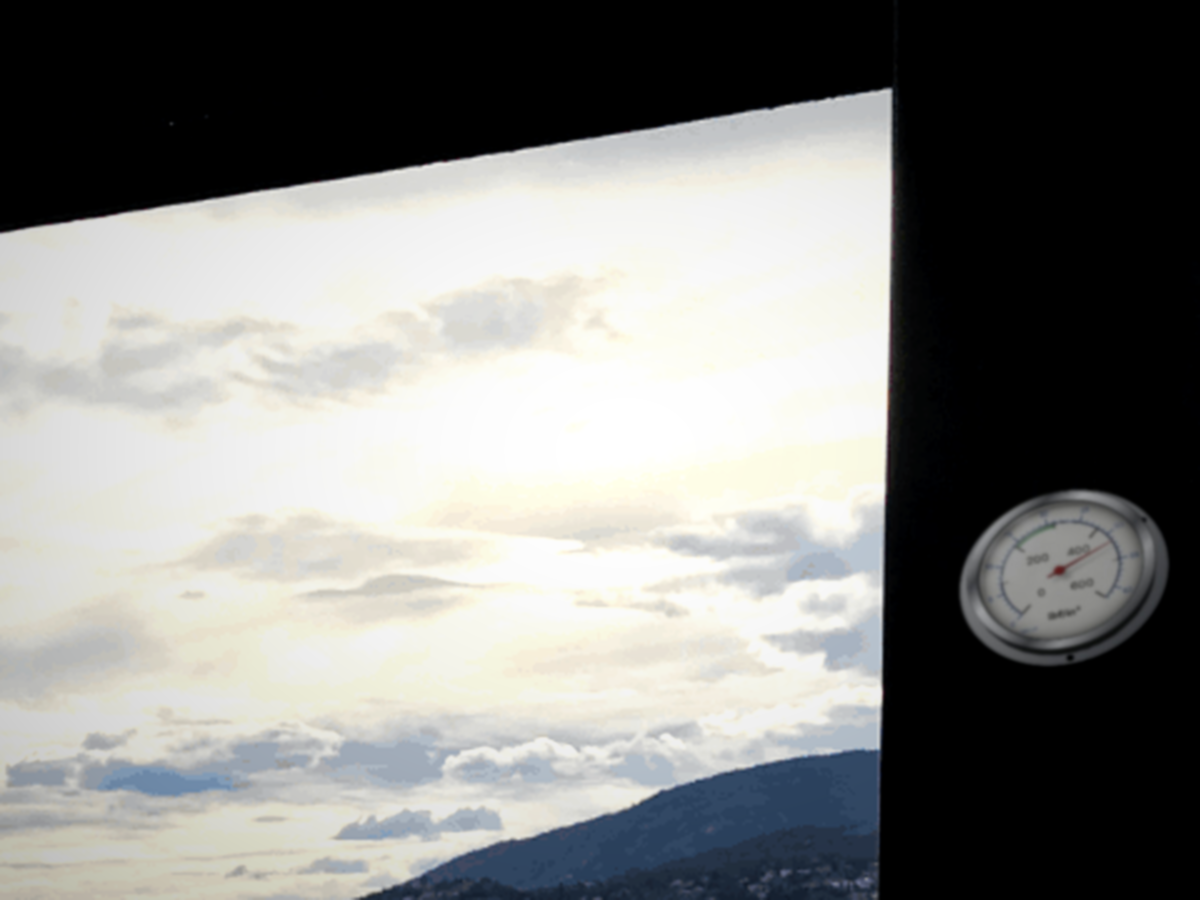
450 psi
